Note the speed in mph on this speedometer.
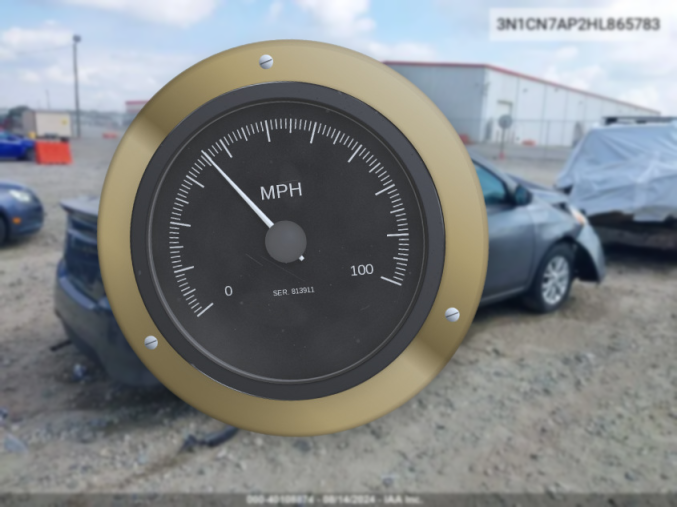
36 mph
